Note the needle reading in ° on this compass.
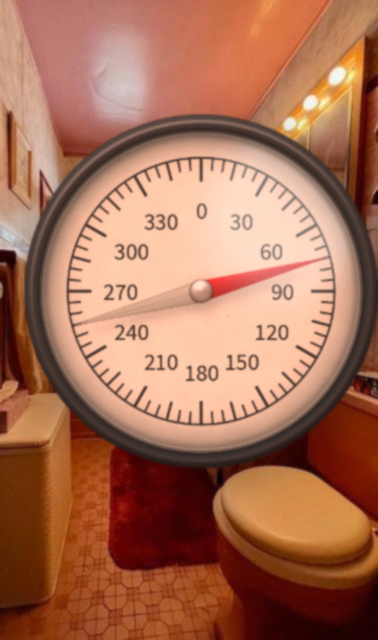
75 °
